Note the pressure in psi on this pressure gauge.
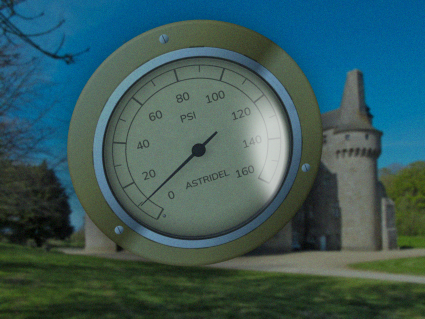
10 psi
